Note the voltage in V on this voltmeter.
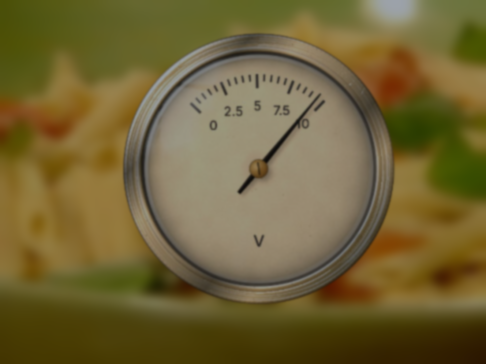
9.5 V
